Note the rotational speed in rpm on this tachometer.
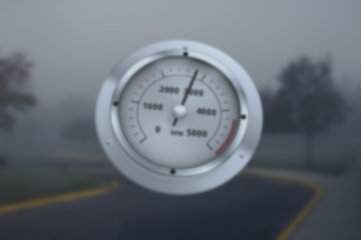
2800 rpm
